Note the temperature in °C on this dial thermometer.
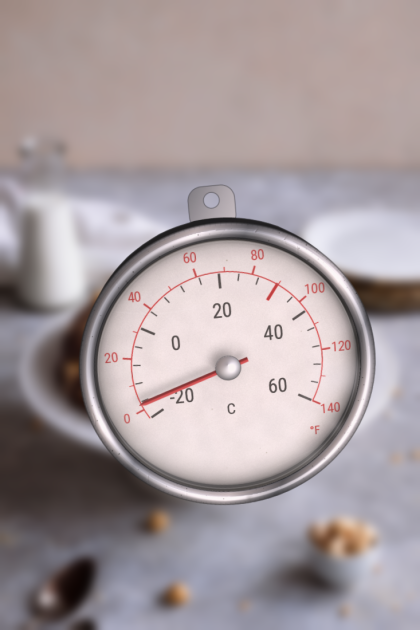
-16 °C
